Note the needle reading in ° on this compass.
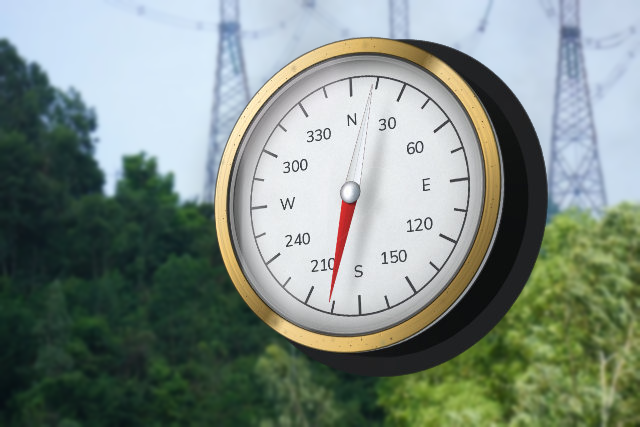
195 °
